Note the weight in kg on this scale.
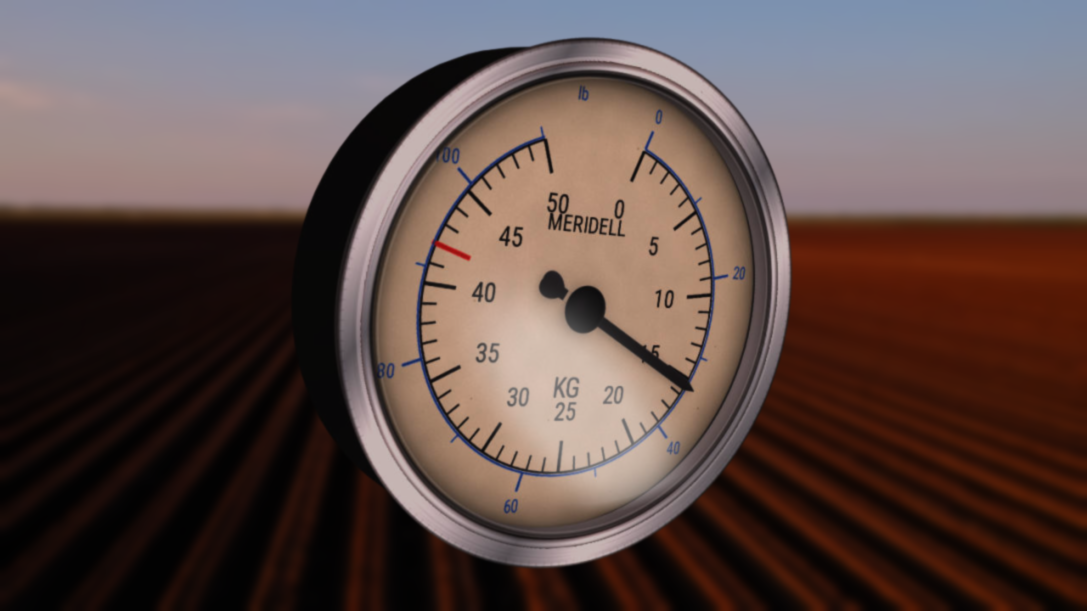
15.5 kg
